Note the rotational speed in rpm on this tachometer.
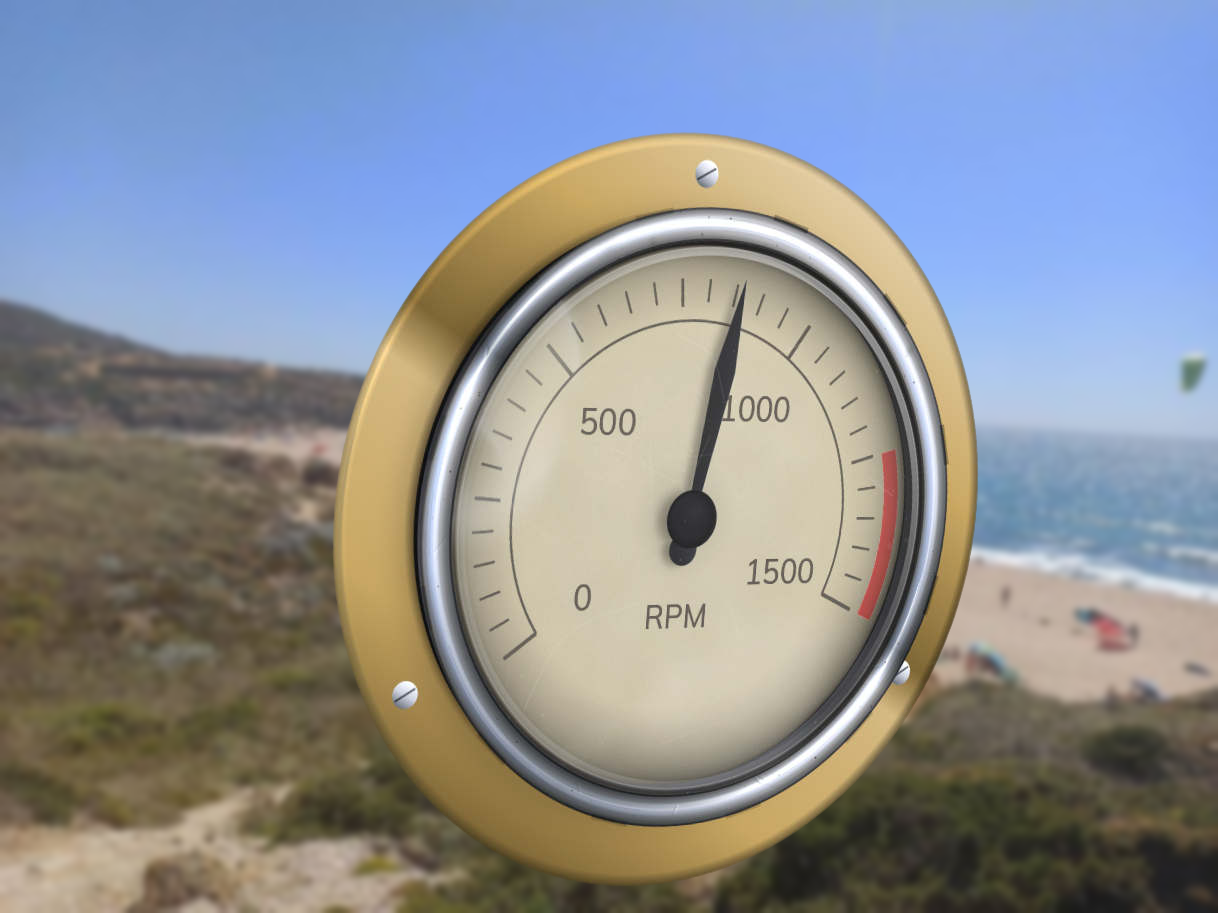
850 rpm
